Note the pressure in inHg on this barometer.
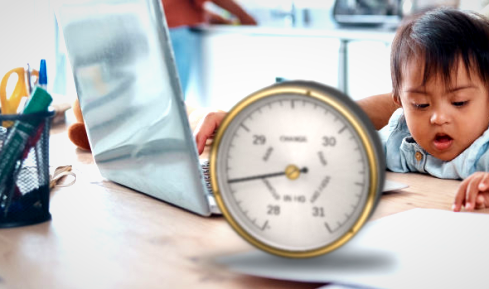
28.5 inHg
